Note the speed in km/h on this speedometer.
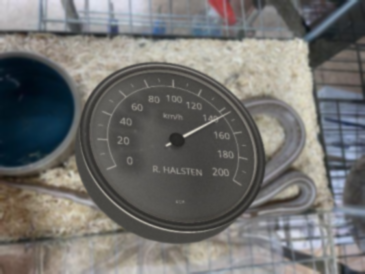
145 km/h
